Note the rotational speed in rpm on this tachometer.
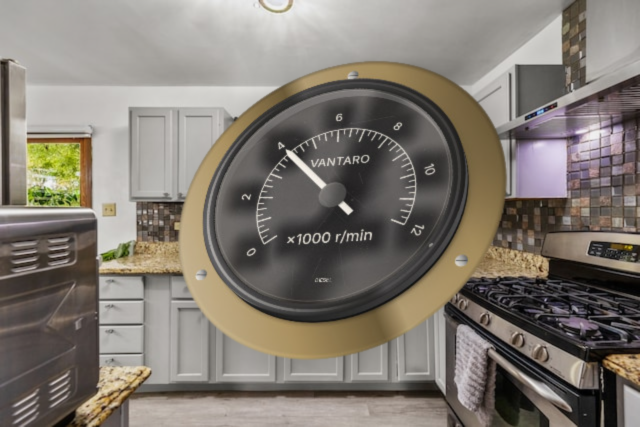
4000 rpm
